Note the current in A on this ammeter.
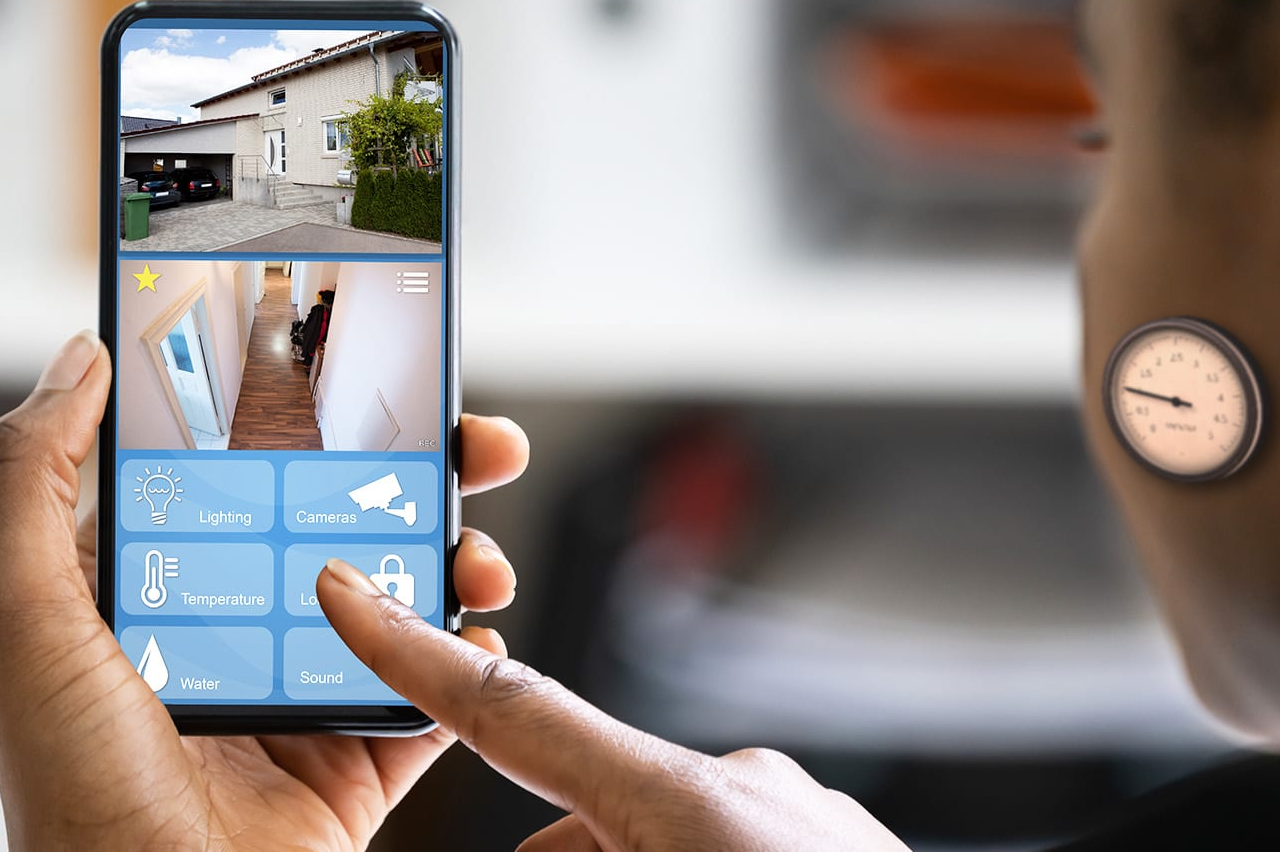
1 A
